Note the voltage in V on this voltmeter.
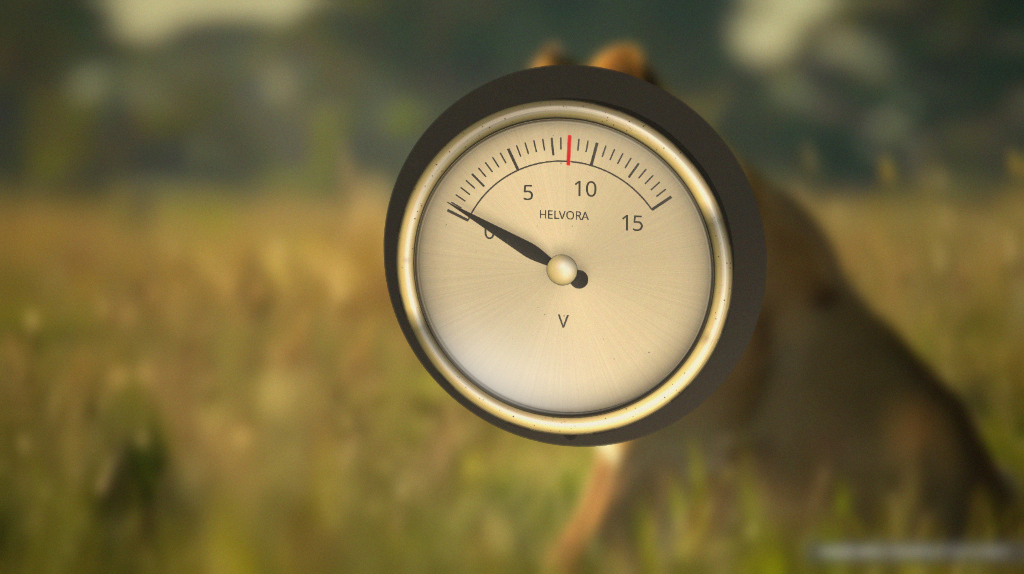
0.5 V
